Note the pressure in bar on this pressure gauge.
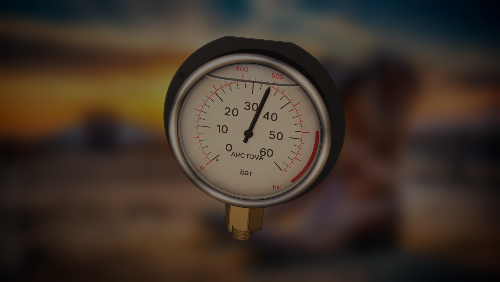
34 bar
